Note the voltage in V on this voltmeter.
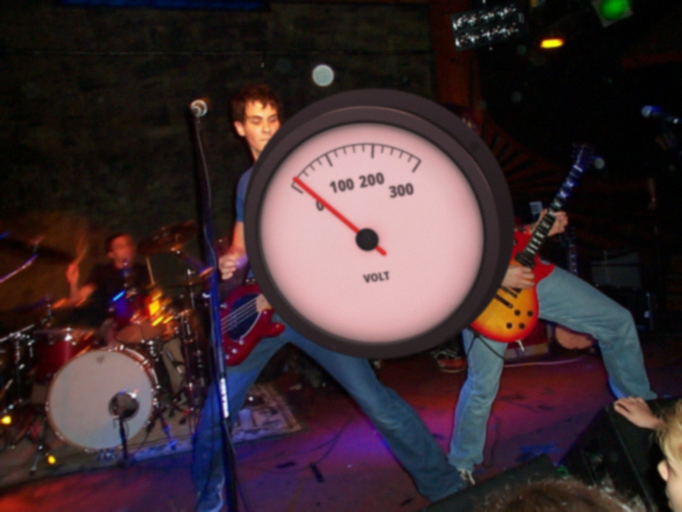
20 V
